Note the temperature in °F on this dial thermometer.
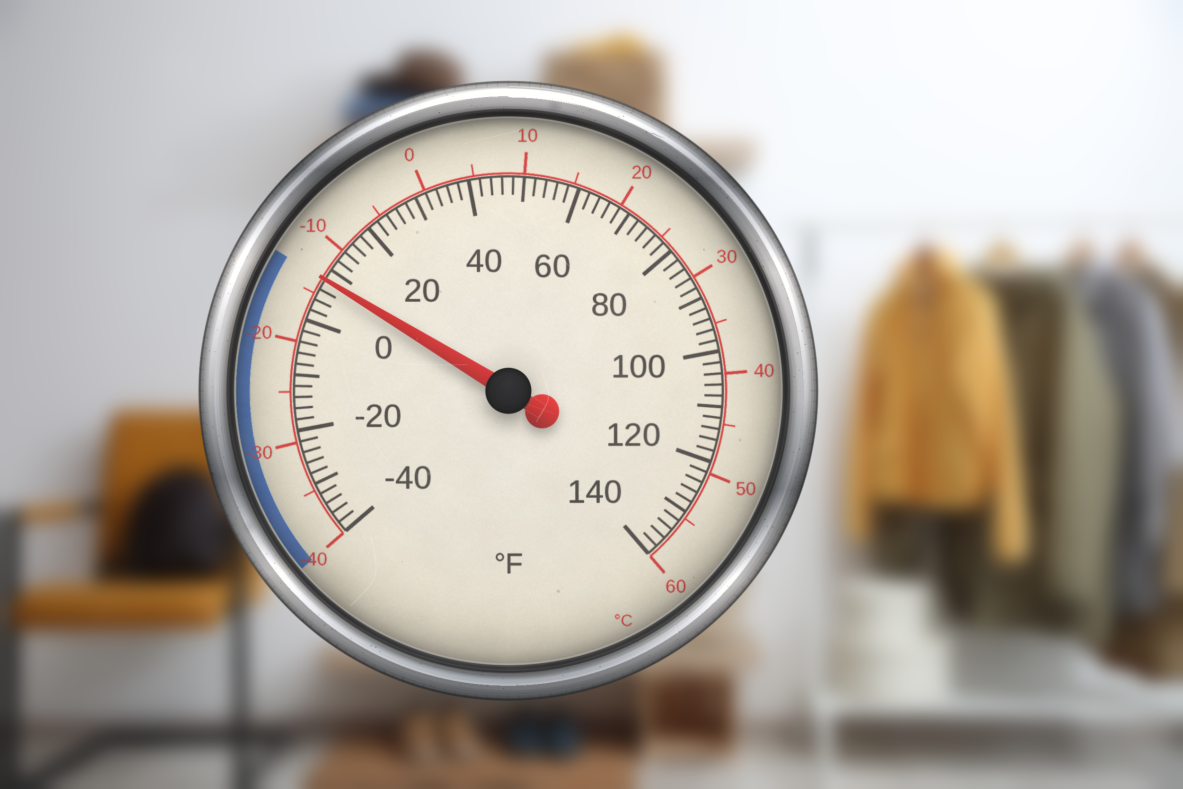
8 °F
